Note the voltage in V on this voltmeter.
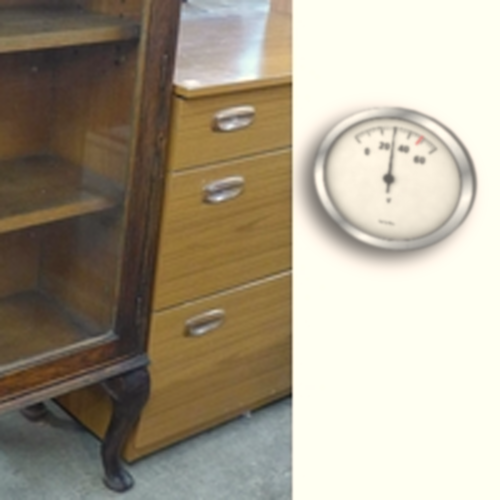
30 V
